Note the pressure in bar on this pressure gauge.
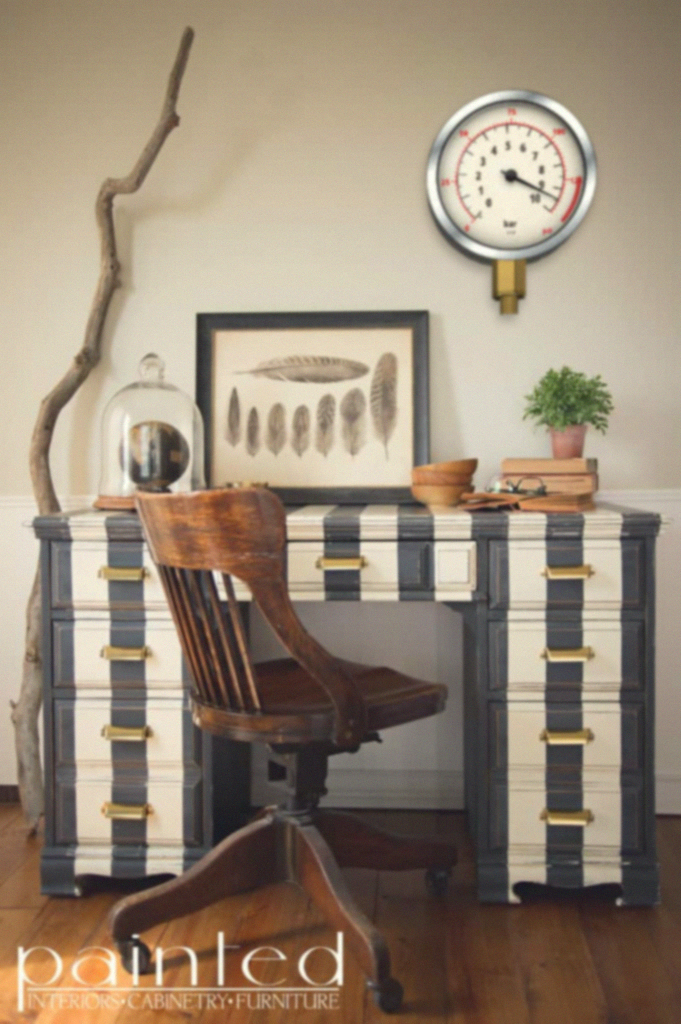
9.5 bar
